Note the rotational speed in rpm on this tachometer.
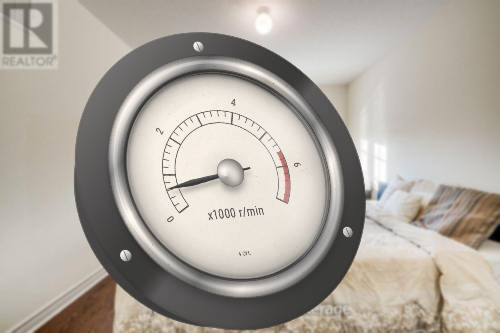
600 rpm
